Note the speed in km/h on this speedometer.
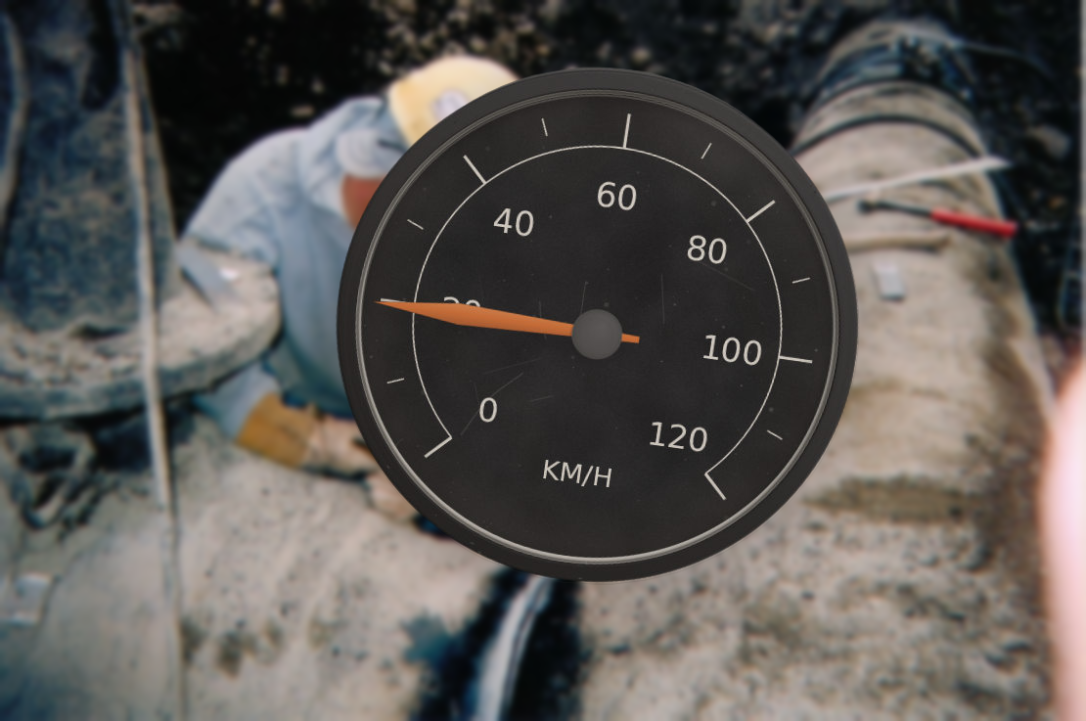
20 km/h
